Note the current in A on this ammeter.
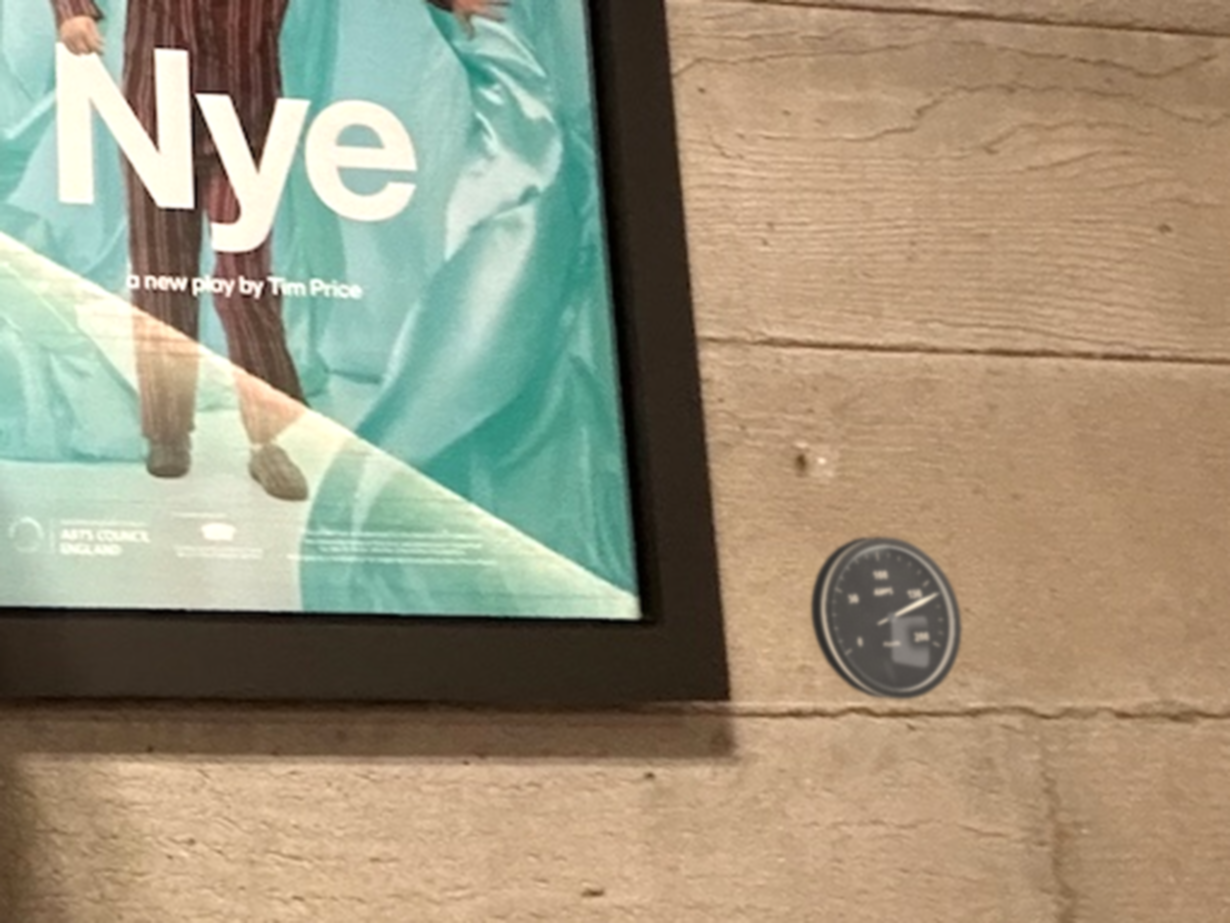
160 A
